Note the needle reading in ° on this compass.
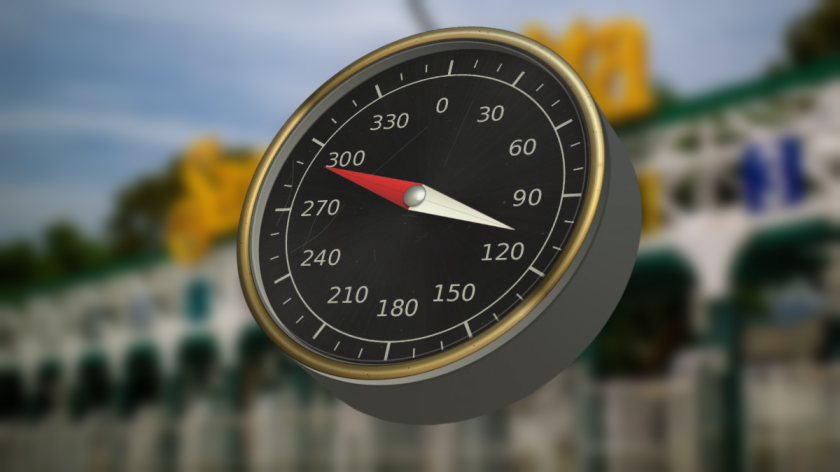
290 °
